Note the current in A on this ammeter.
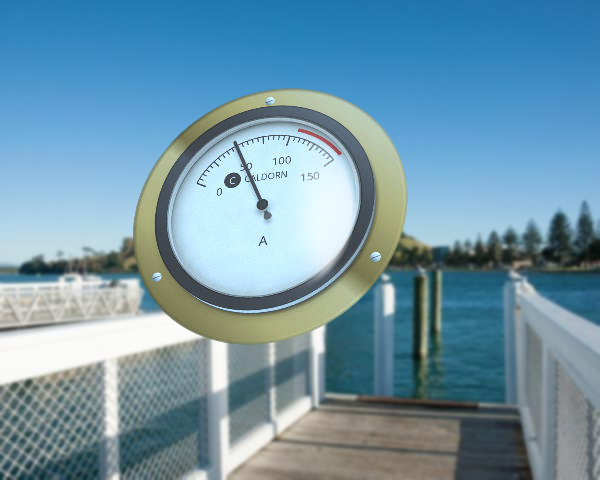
50 A
